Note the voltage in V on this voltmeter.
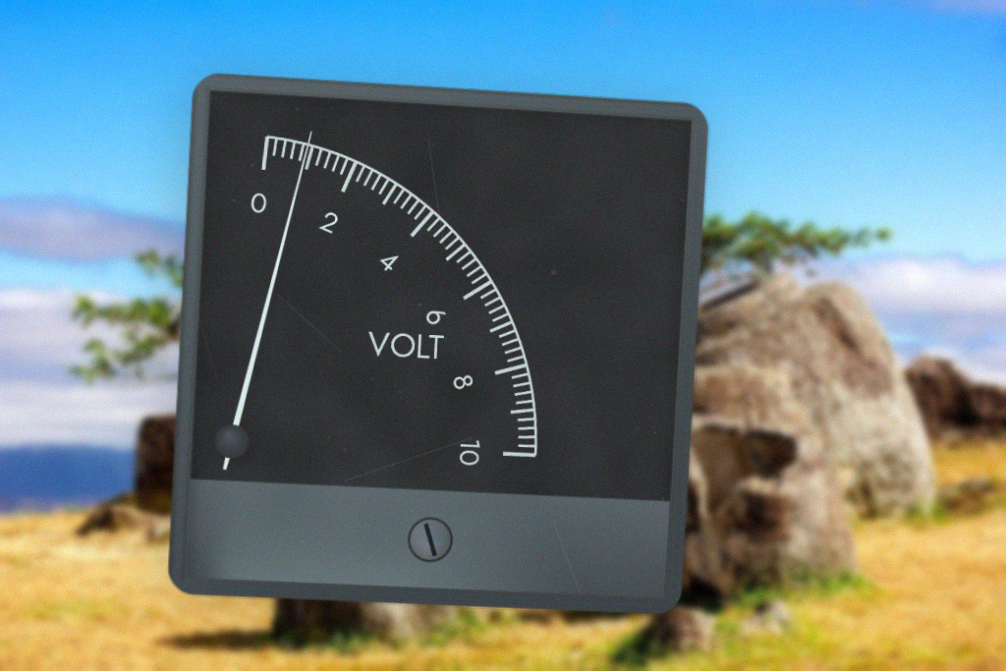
0.9 V
